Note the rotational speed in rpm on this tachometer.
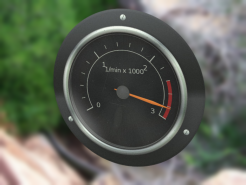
2800 rpm
